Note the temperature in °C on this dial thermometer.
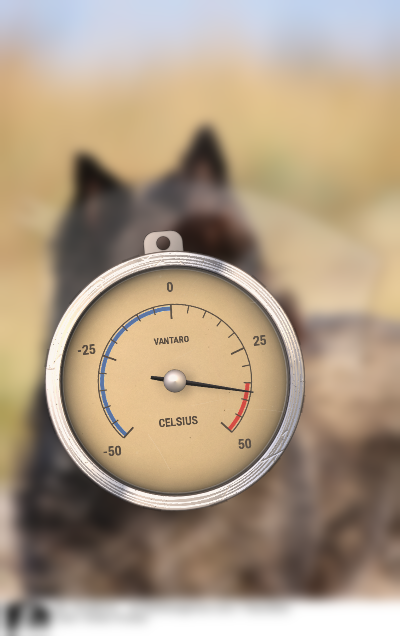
37.5 °C
